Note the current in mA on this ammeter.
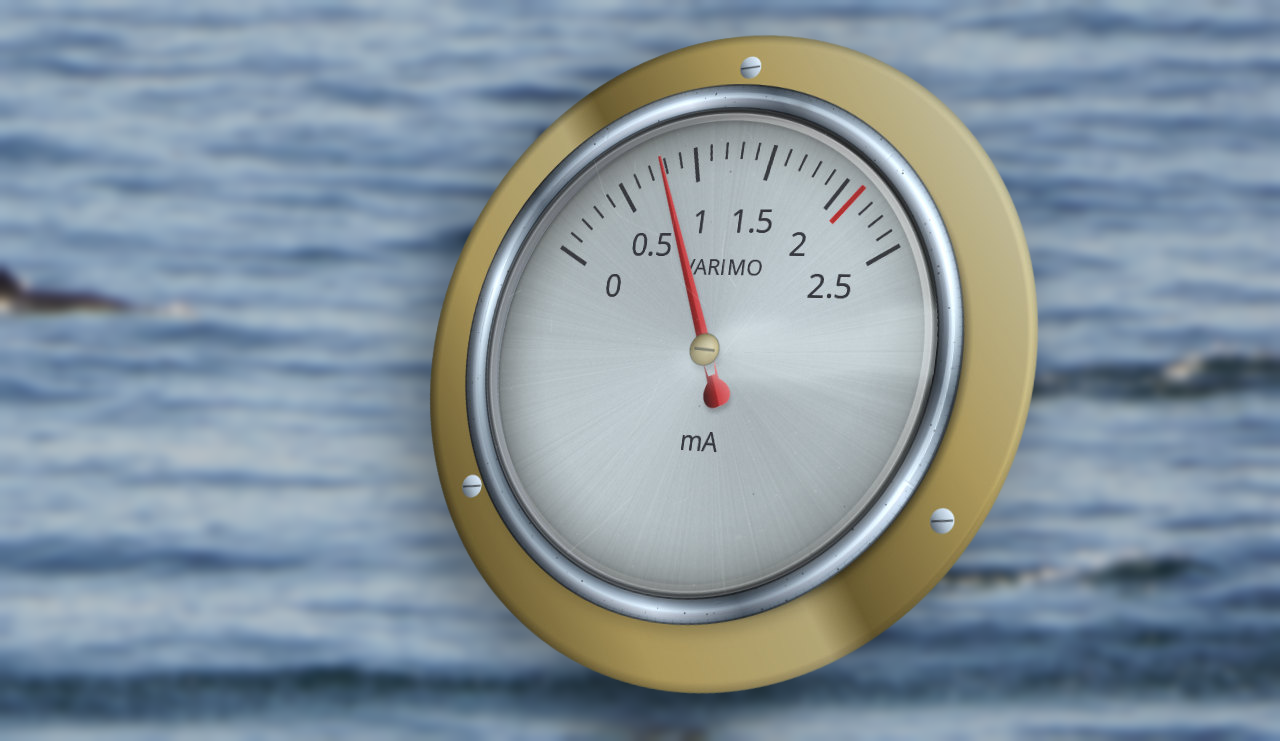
0.8 mA
